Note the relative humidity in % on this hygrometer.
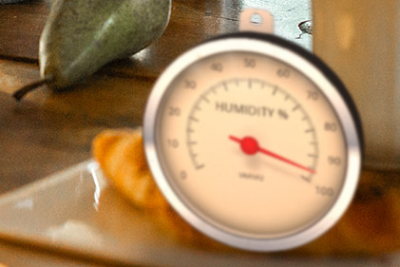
95 %
